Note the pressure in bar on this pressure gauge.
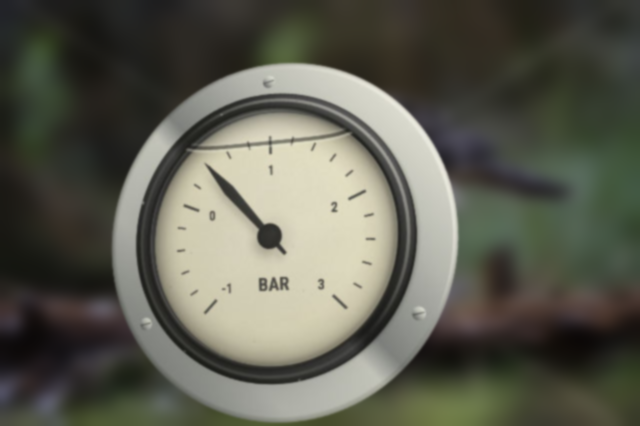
0.4 bar
